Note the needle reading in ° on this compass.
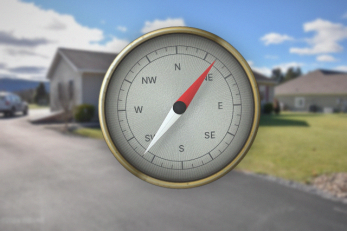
40 °
